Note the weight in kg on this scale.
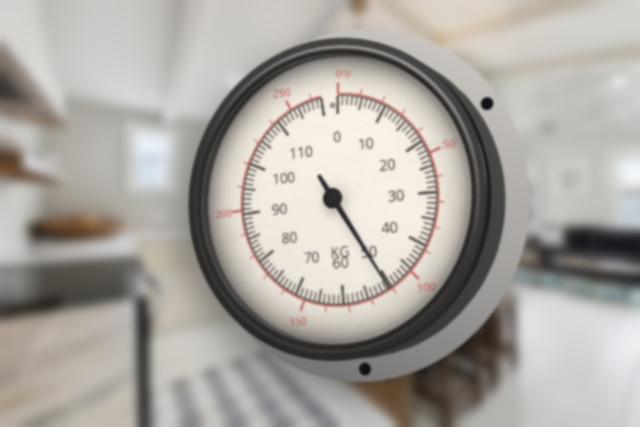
50 kg
